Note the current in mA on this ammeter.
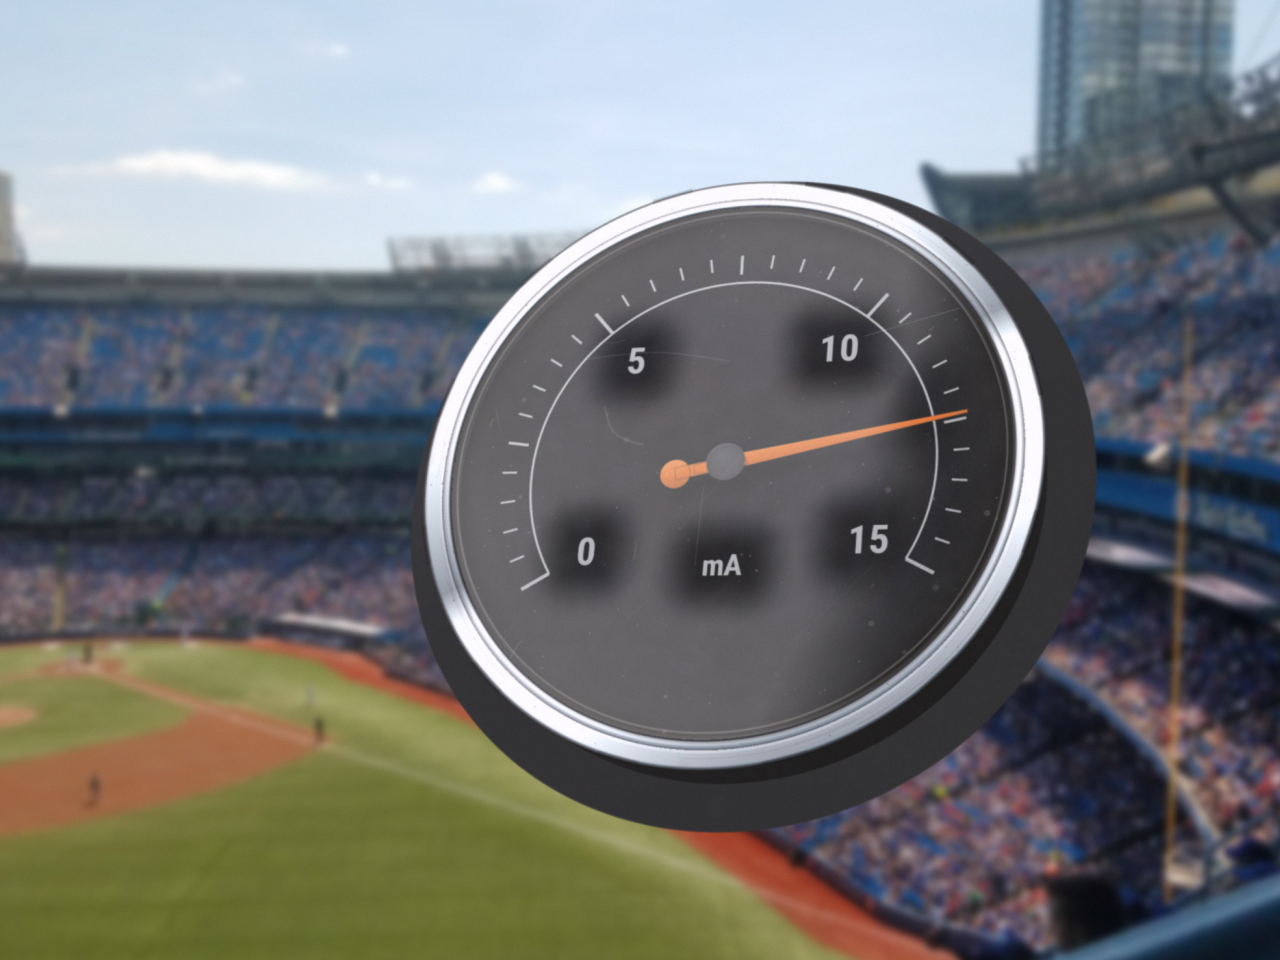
12.5 mA
